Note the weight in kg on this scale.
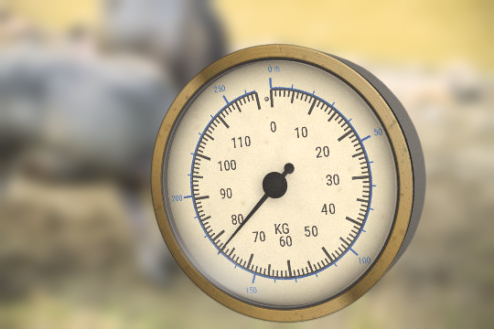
77 kg
